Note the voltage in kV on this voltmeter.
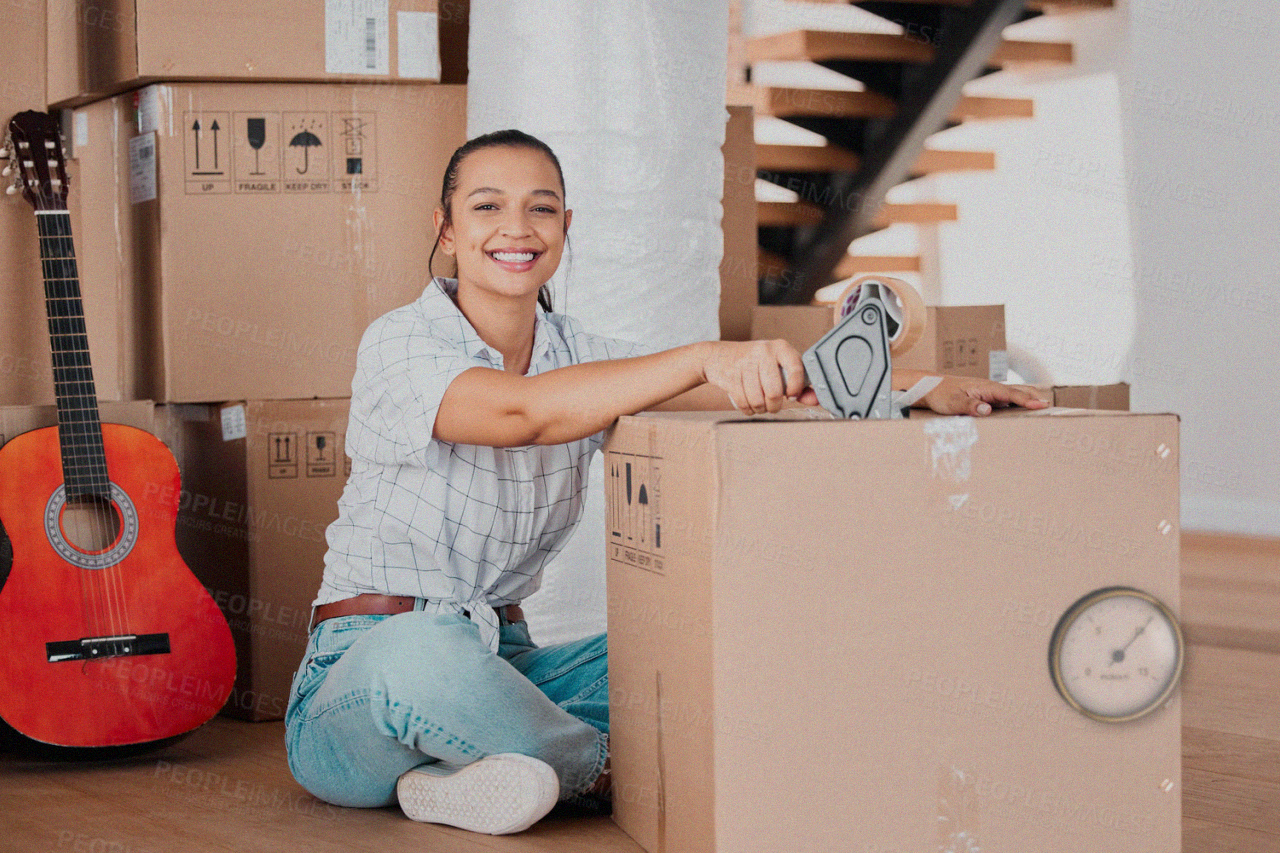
10 kV
